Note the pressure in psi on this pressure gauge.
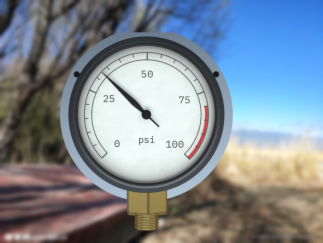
32.5 psi
